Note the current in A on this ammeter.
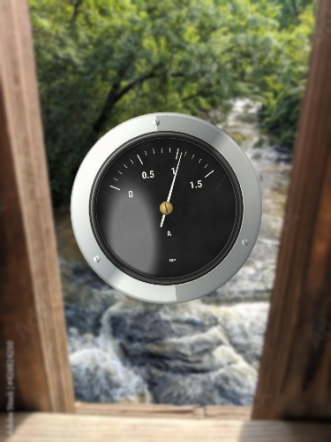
1.05 A
